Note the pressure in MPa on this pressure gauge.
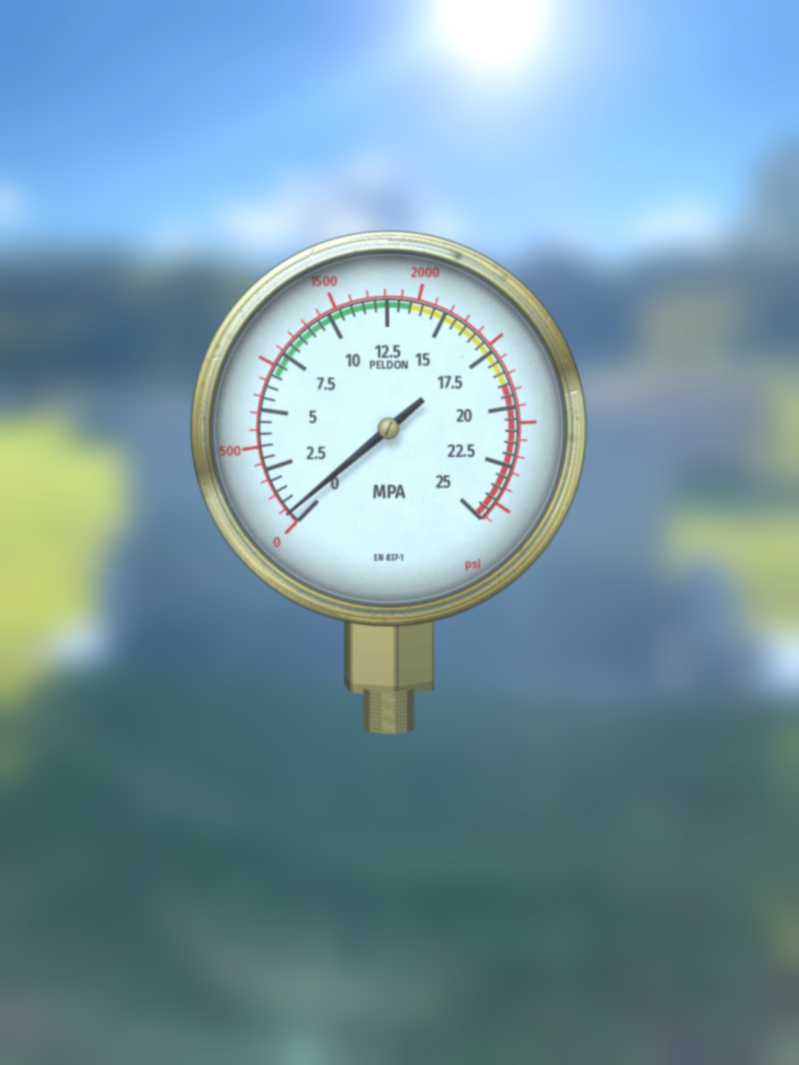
0.5 MPa
